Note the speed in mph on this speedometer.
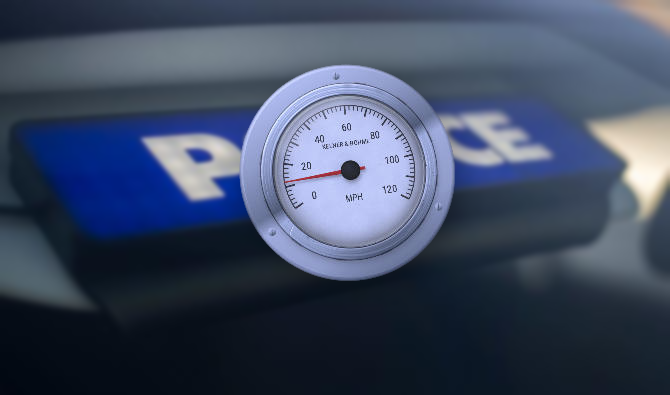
12 mph
